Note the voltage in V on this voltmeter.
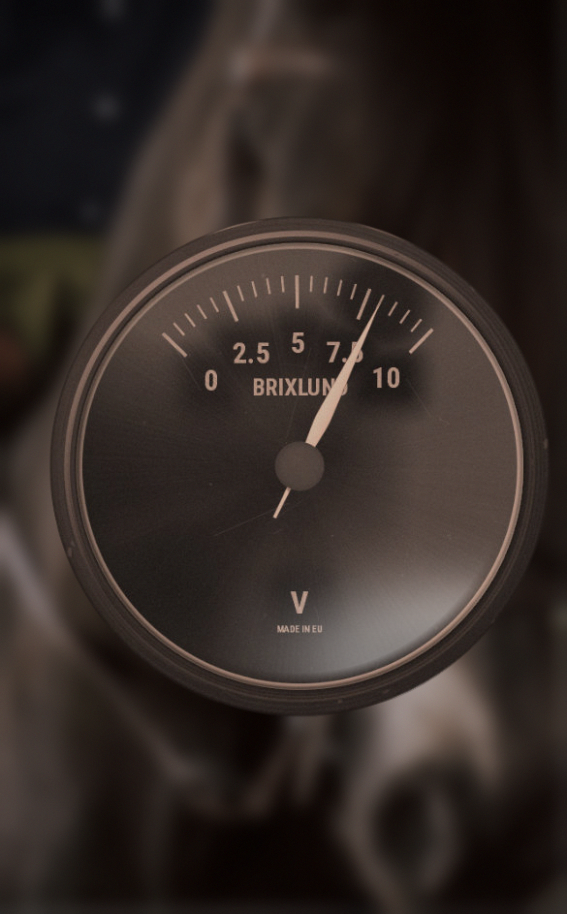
8 V
